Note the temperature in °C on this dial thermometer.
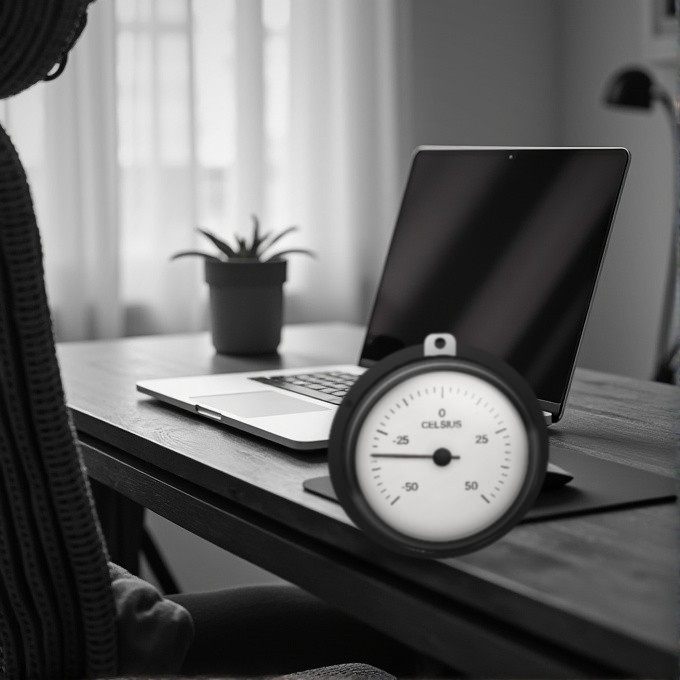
-32.5 °C
